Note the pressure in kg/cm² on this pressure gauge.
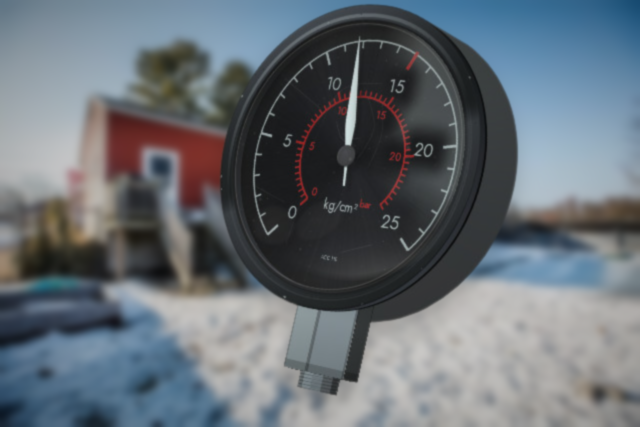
12 kg/cm²
